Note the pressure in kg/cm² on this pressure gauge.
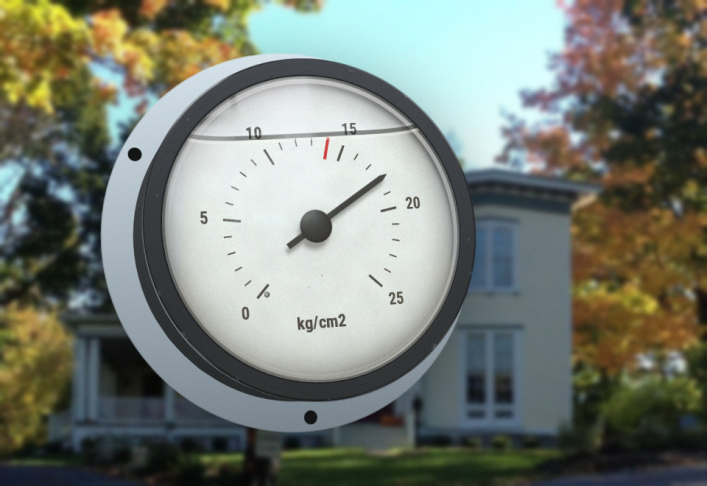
18 kg/cm²
